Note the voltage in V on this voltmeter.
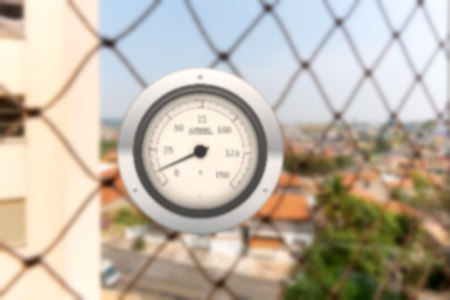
10 V
